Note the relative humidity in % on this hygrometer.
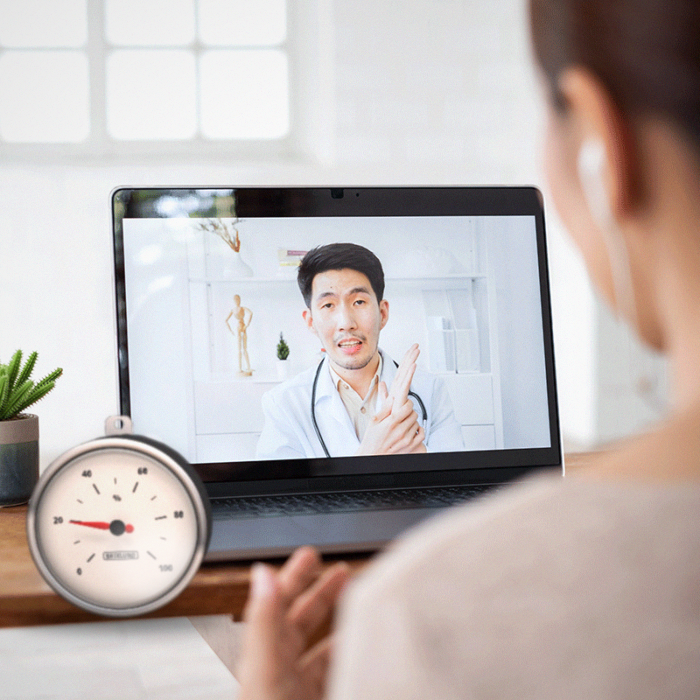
20 %
